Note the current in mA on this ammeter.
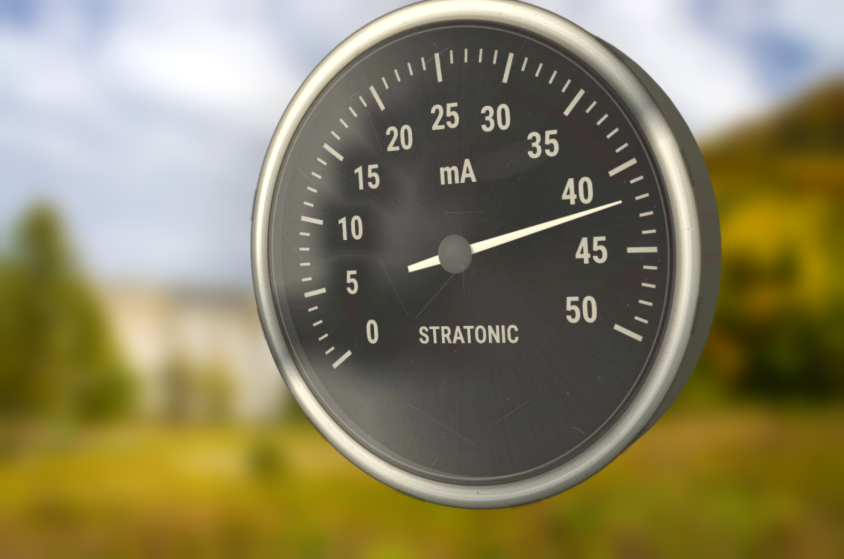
42 mA
